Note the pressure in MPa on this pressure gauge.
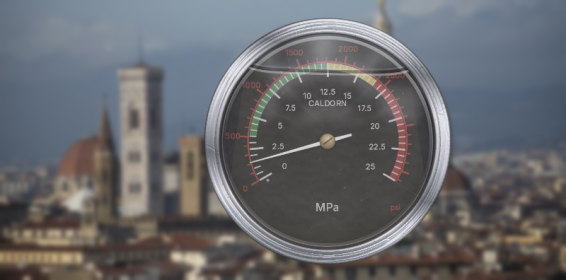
1.5 MPa
